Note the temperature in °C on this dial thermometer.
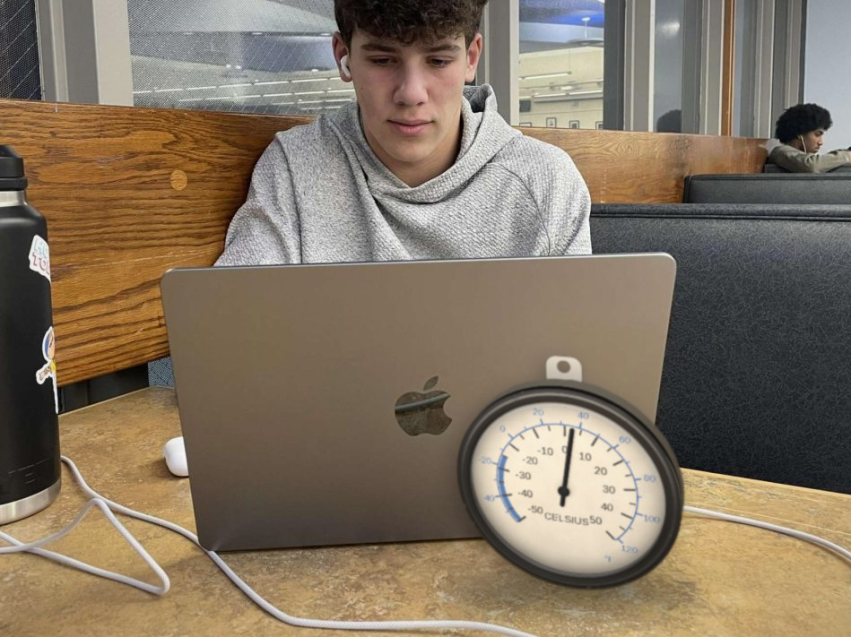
2.5 °C
